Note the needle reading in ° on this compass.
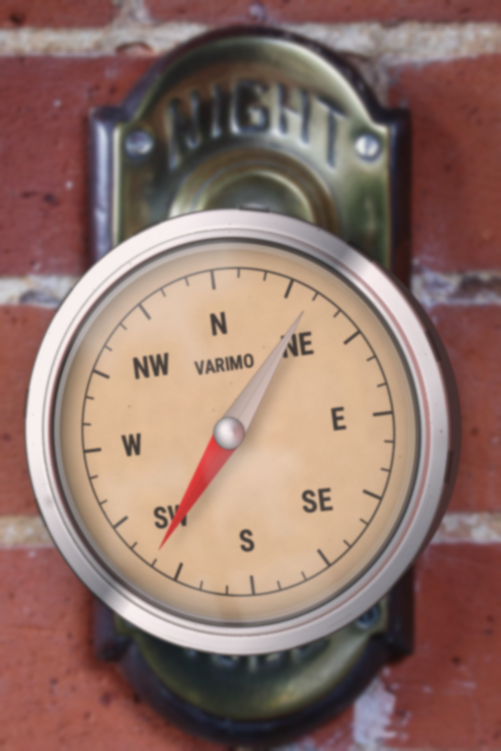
220 °
